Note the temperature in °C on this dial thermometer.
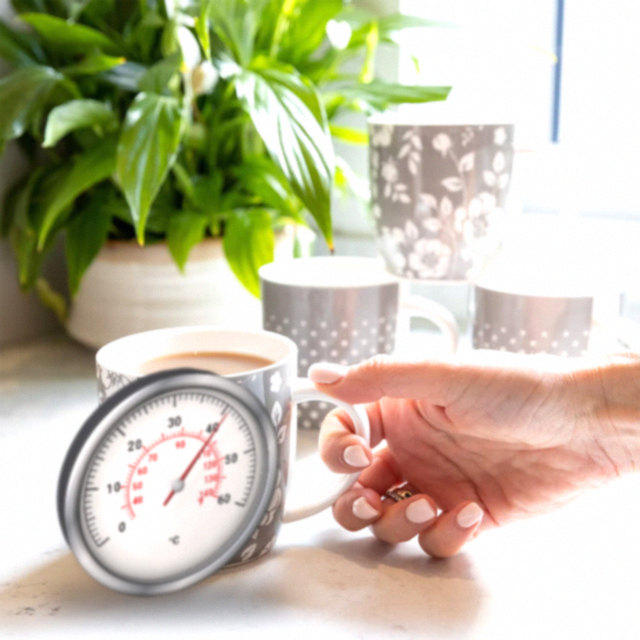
40 °C
